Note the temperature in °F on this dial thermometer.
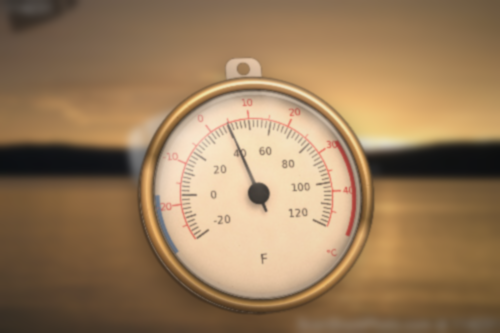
40 °F
